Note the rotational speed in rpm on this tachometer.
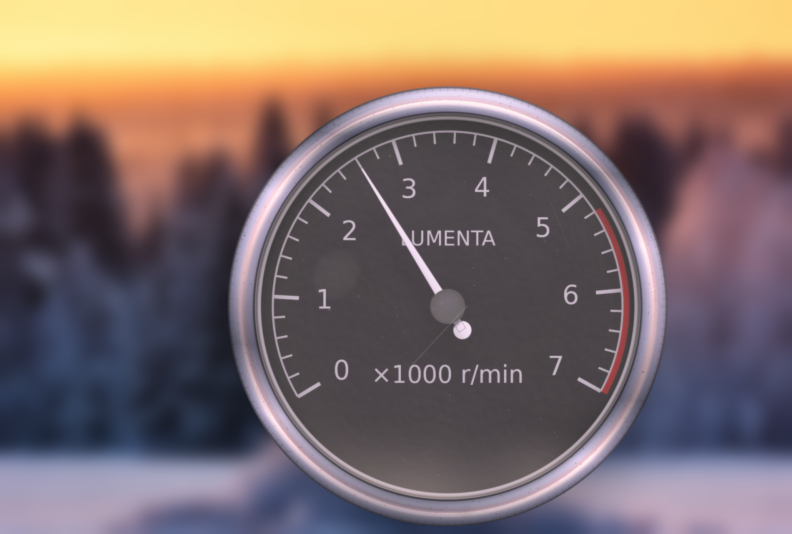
2600 rpm
